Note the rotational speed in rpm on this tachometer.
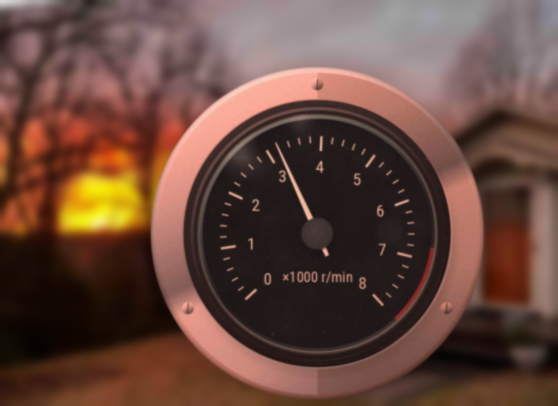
3200 rpm
